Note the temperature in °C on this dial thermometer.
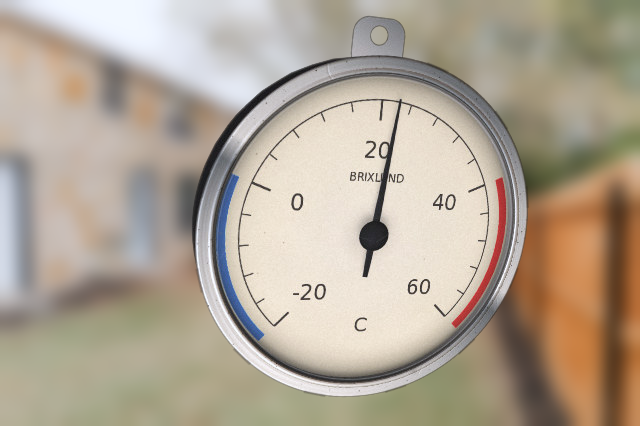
22 °C
